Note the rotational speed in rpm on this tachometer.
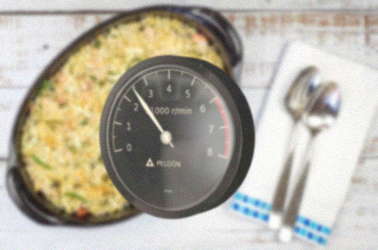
2500 rpm
